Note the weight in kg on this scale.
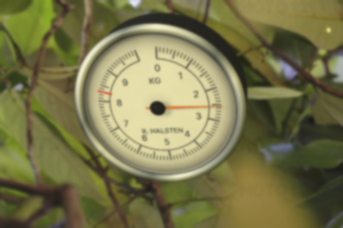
2.5 kg
